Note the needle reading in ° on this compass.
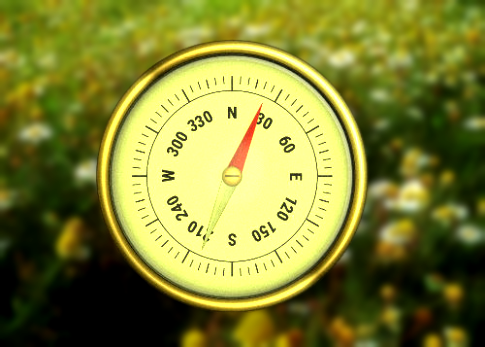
22.5 °
